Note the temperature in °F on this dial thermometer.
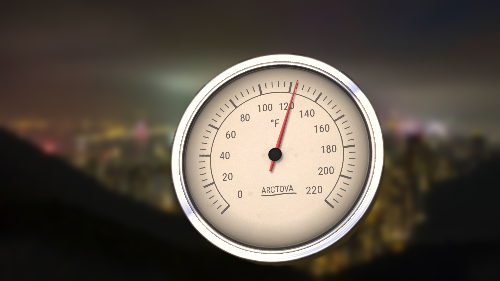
124 °F
